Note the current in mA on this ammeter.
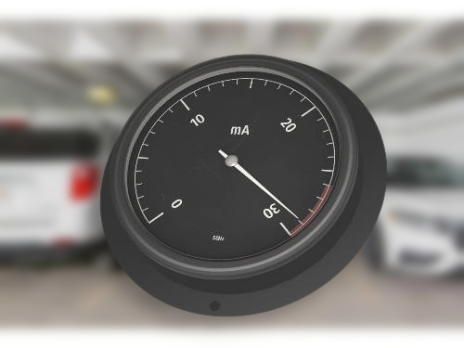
29 mA
